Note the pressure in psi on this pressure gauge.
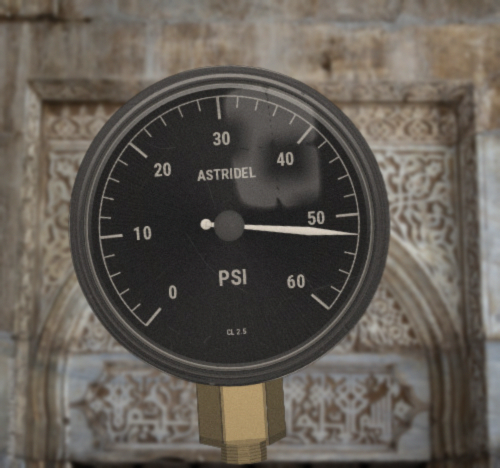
52 psi
